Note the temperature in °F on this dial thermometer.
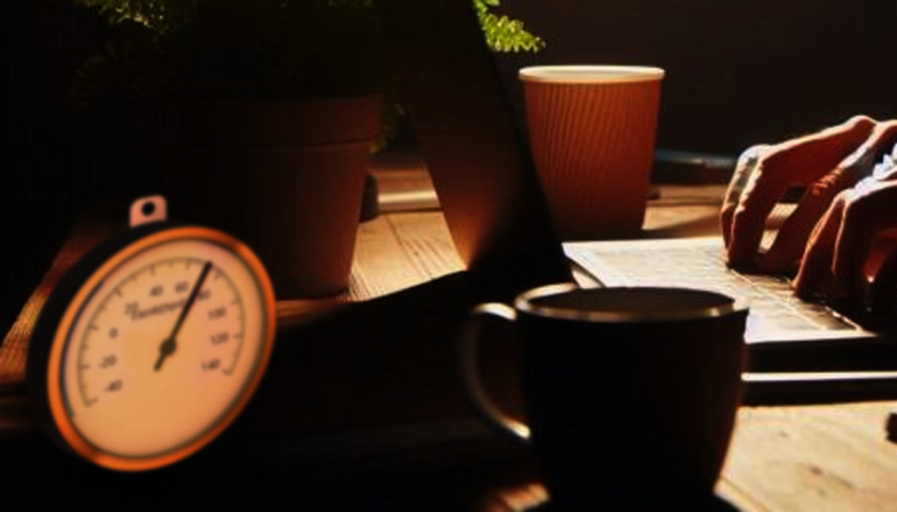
70 °F
